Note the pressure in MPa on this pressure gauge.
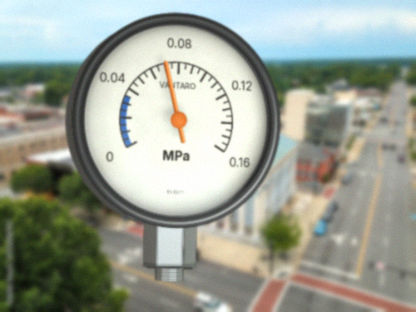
0.07 MPa
